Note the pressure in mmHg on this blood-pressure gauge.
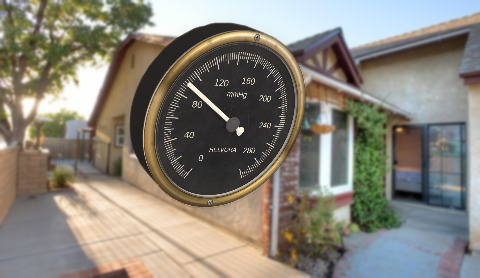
90 mmHg
